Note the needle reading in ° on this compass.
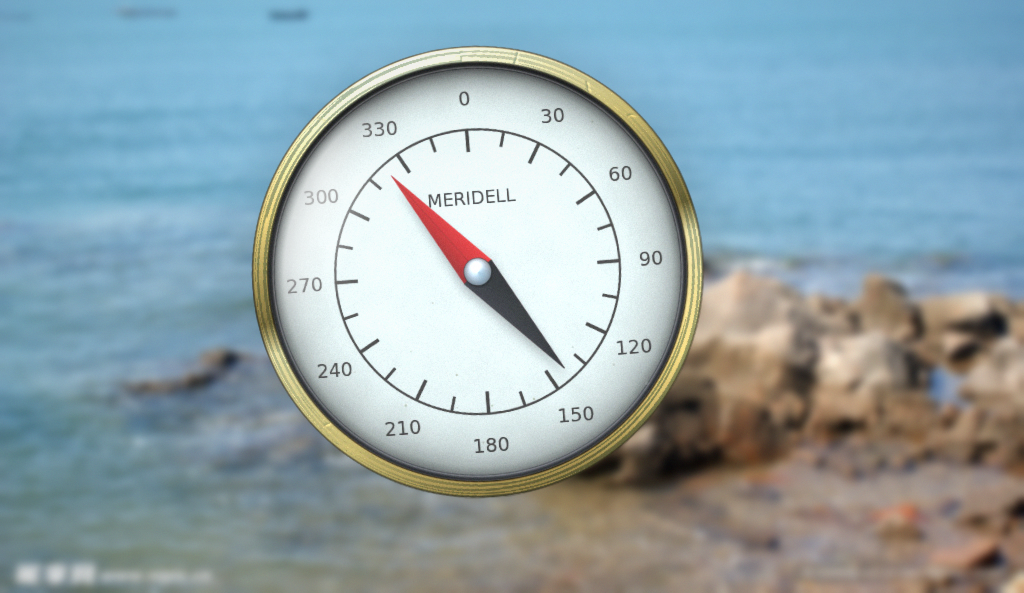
322.5 °
